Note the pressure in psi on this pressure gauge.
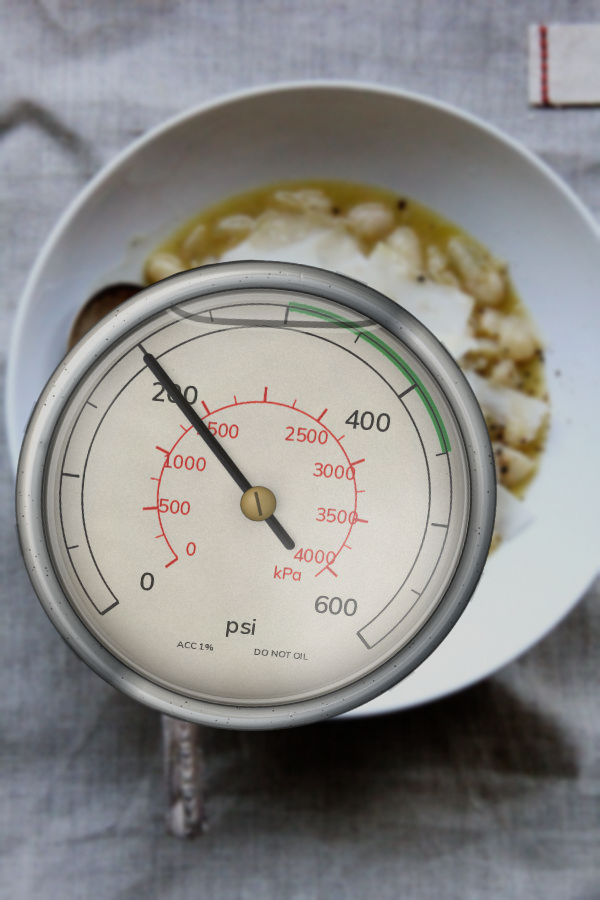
200 psi
